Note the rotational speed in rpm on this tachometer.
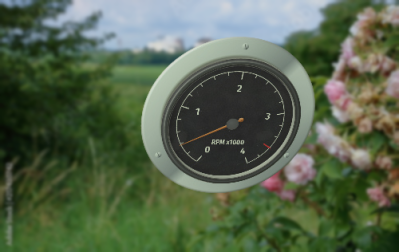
400 rpm
